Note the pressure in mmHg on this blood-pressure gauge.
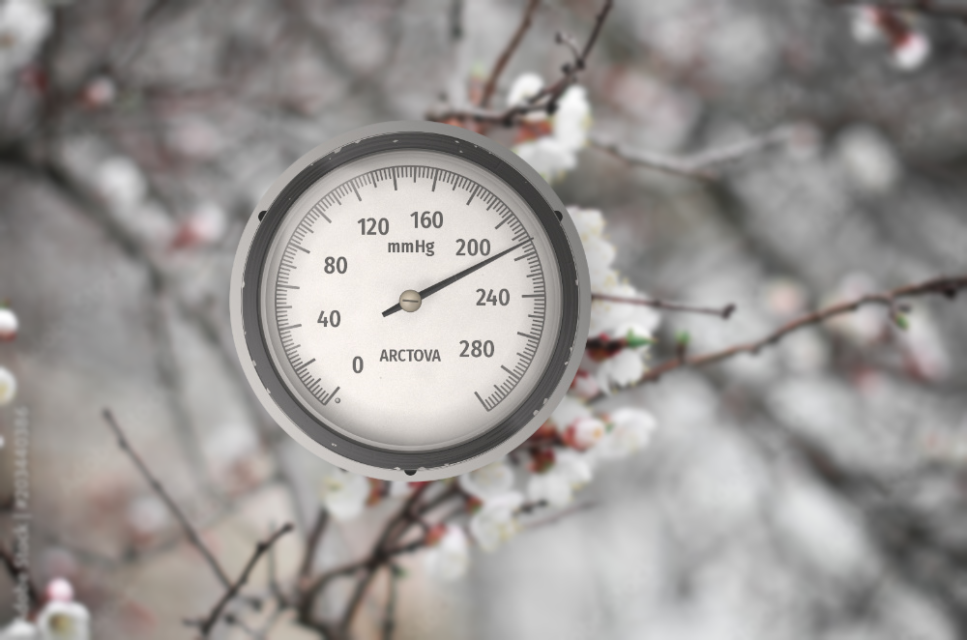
214 mmHg
